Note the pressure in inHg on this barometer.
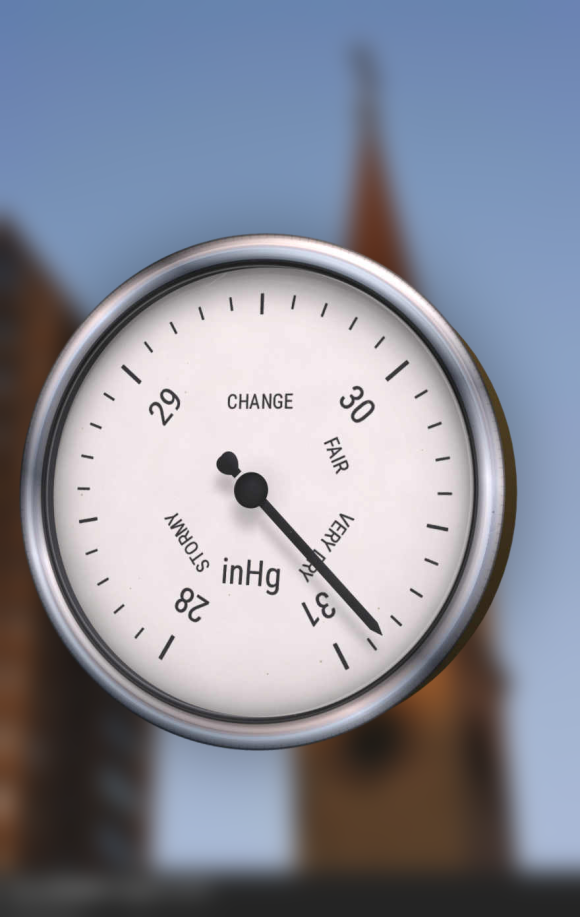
30.85 inHg
